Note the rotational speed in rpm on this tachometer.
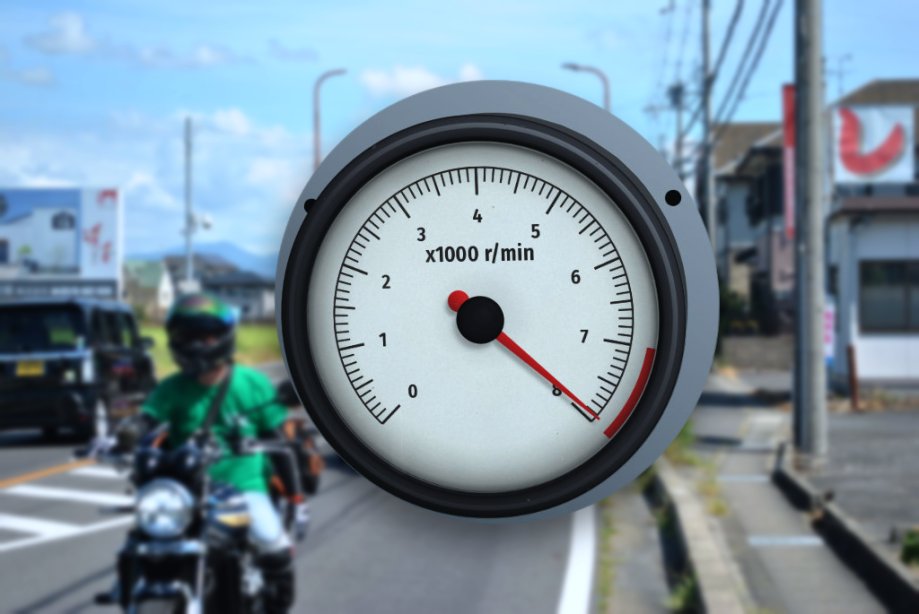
7900 rpm
